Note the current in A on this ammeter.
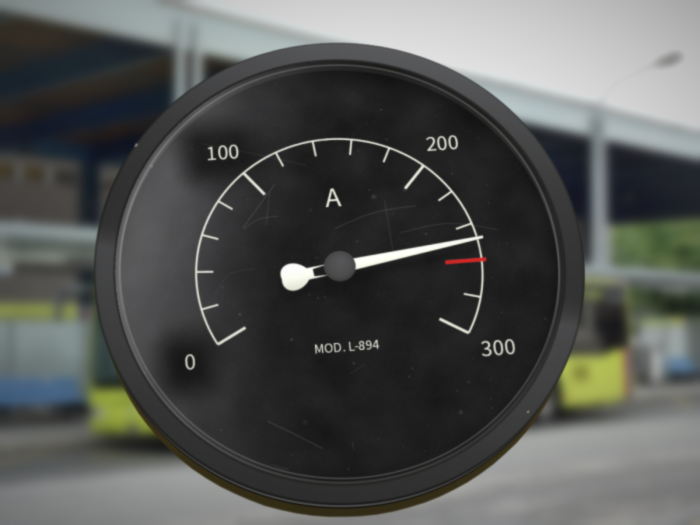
250 A
